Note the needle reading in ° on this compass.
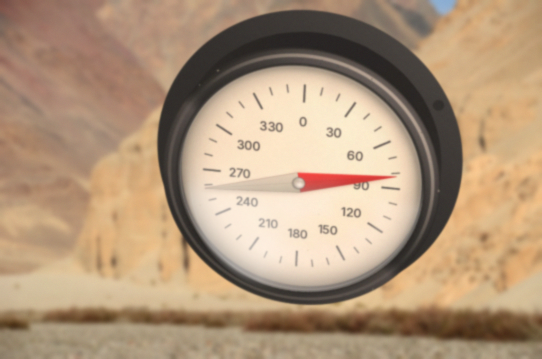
80 °
